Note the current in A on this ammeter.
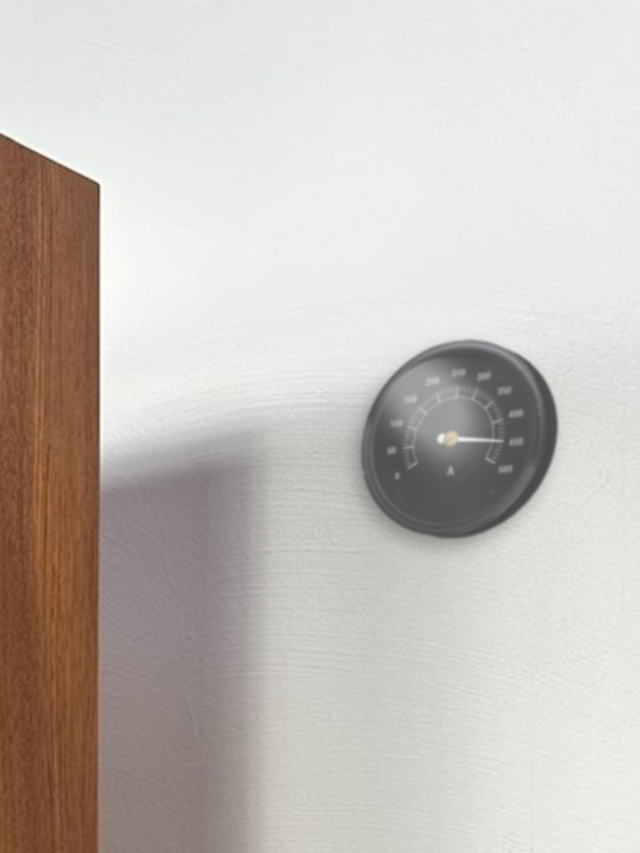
450 A
